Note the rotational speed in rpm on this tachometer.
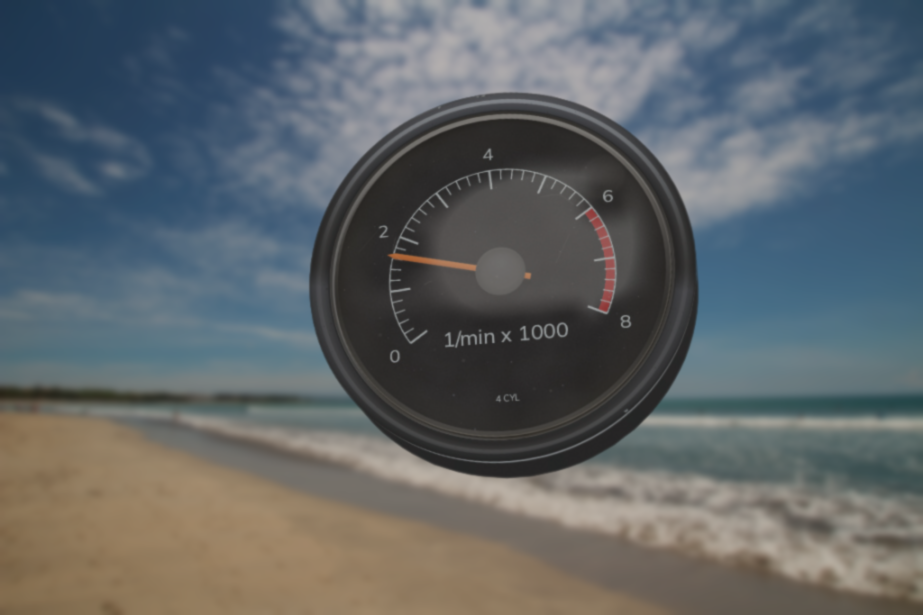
1600 rpm
